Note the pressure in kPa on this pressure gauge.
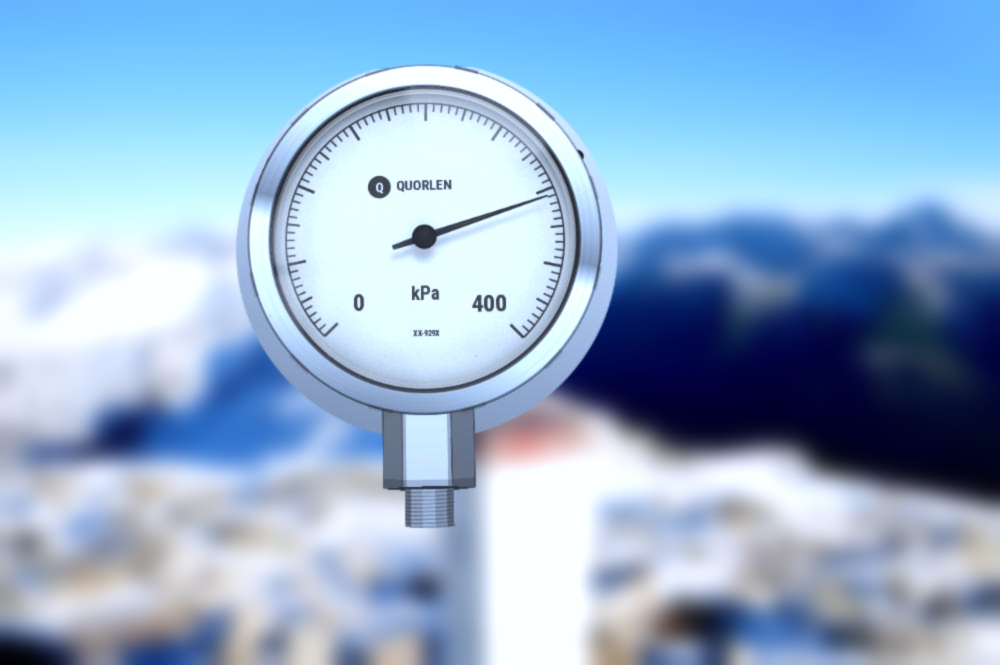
305 kPa
